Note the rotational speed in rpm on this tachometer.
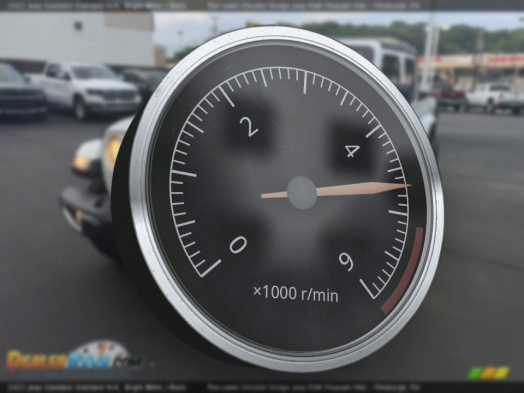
4700 rpm
